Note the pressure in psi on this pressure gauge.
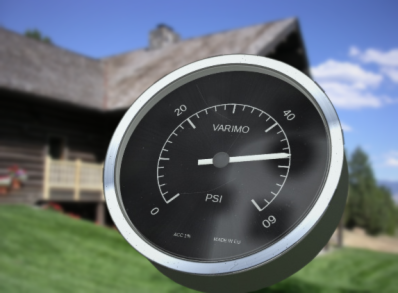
48 psi
